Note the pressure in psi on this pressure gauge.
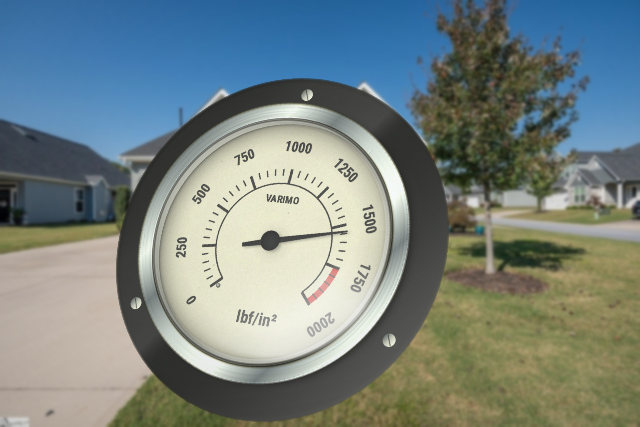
1550 psi
